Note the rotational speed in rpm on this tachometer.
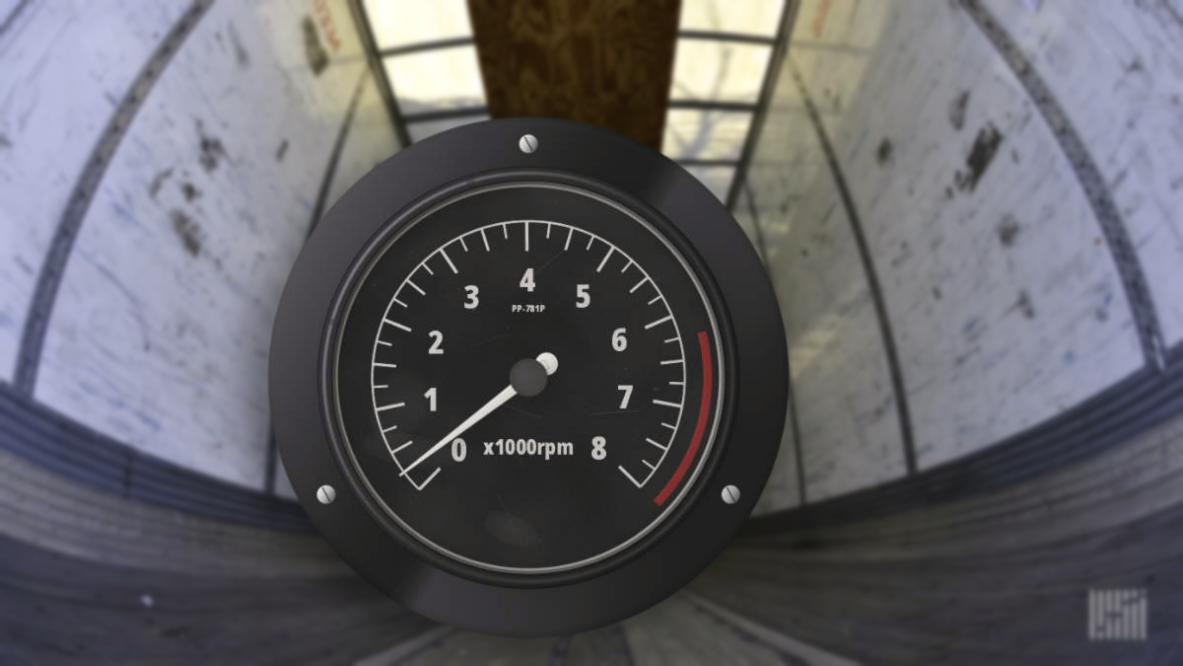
250 rpm
